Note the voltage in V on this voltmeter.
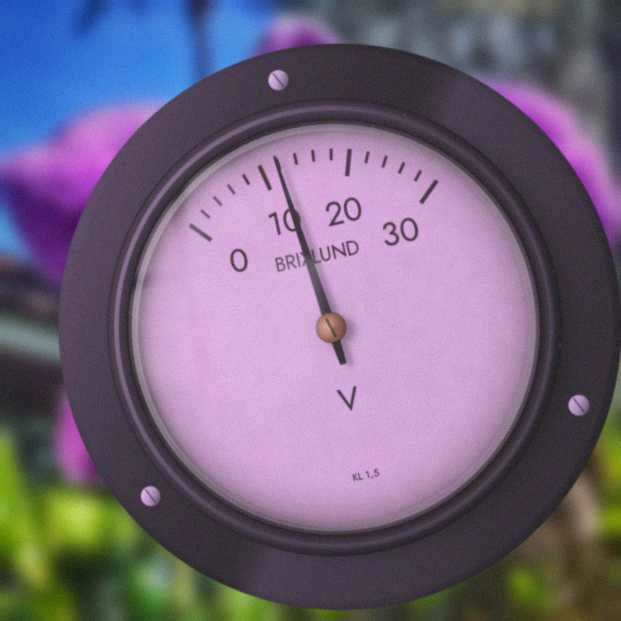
12 V
